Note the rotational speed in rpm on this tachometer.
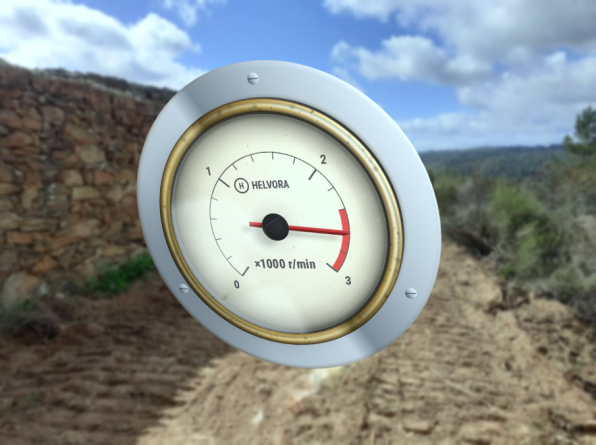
2600 rpm
